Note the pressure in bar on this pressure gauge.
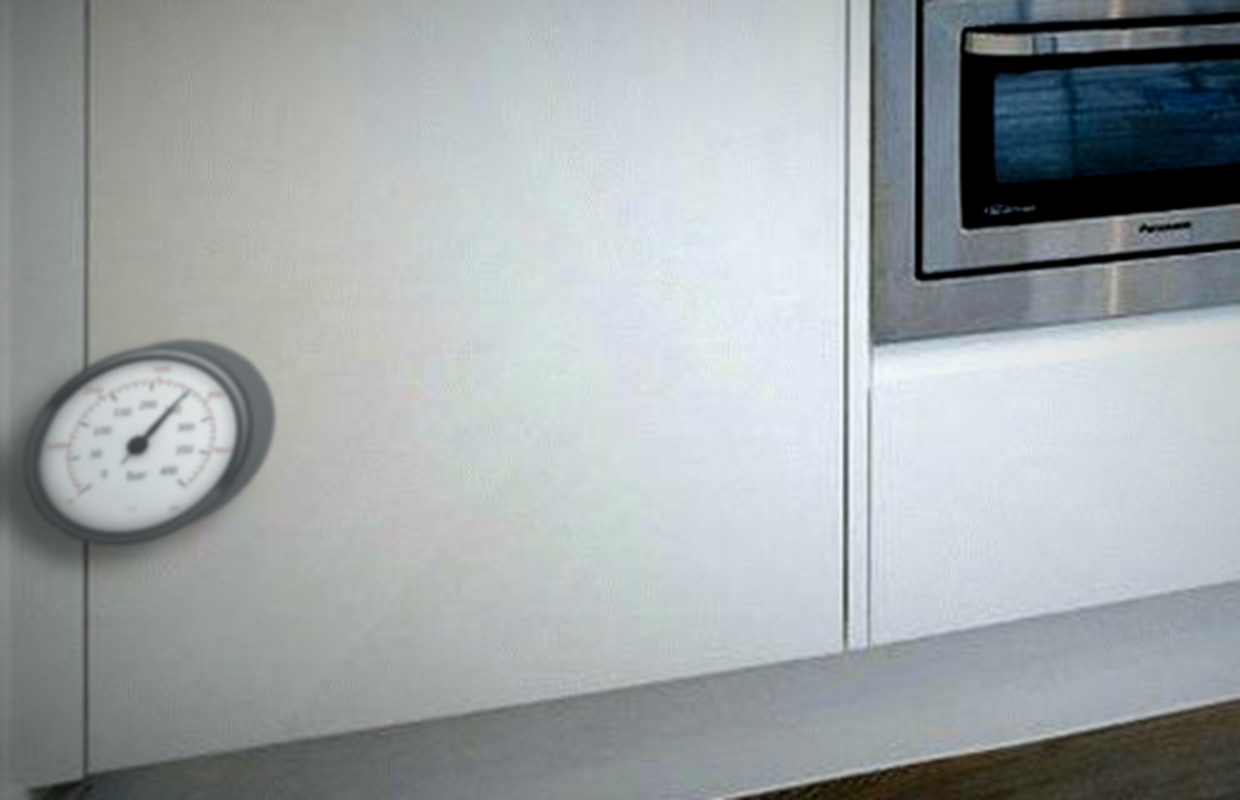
250 bar
